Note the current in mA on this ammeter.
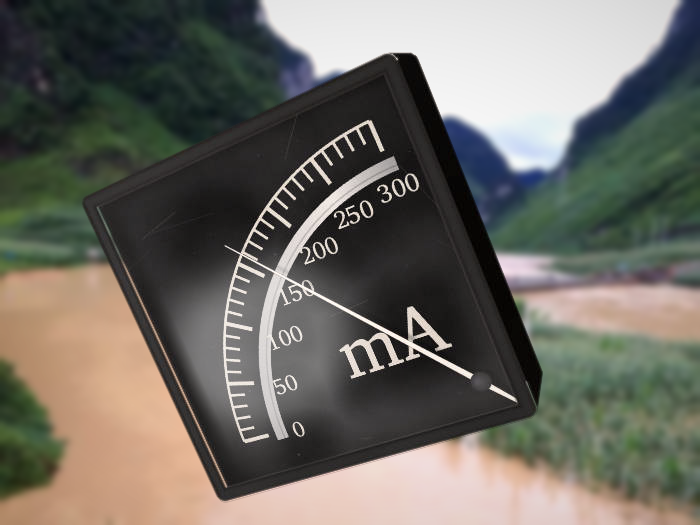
160 mA
